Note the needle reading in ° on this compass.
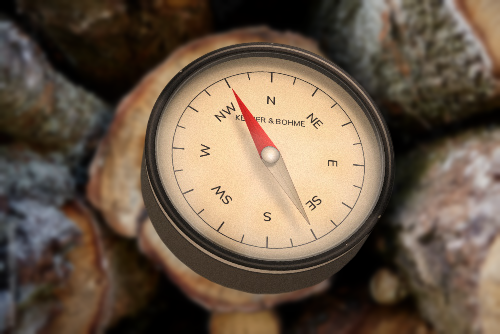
330 °
